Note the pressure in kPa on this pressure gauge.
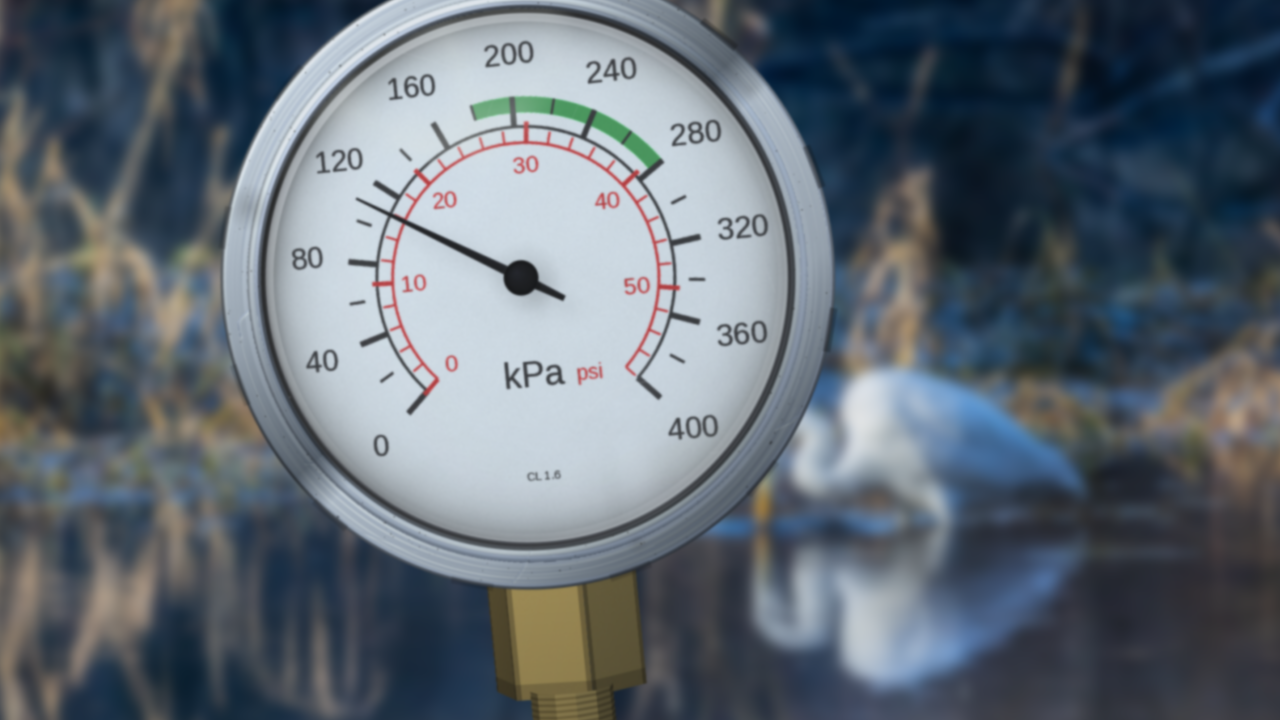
110 kPa
